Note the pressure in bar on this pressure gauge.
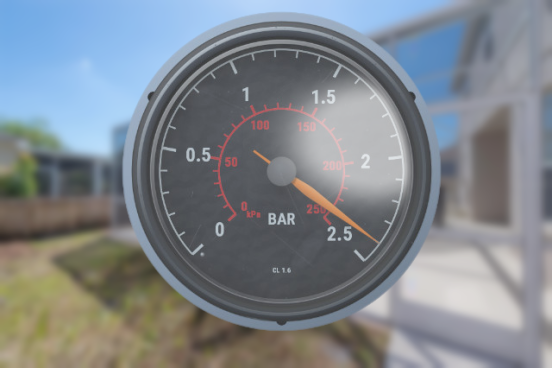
2.4 bar
